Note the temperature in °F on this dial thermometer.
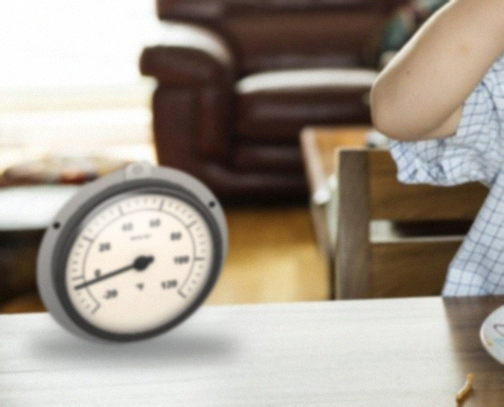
-4 °F
